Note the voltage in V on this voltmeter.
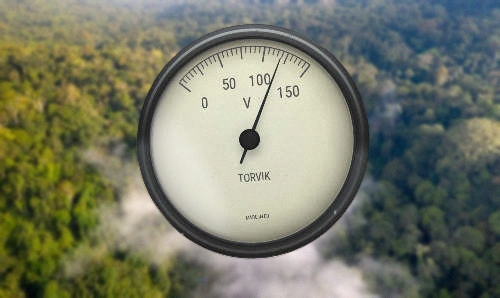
120 V
